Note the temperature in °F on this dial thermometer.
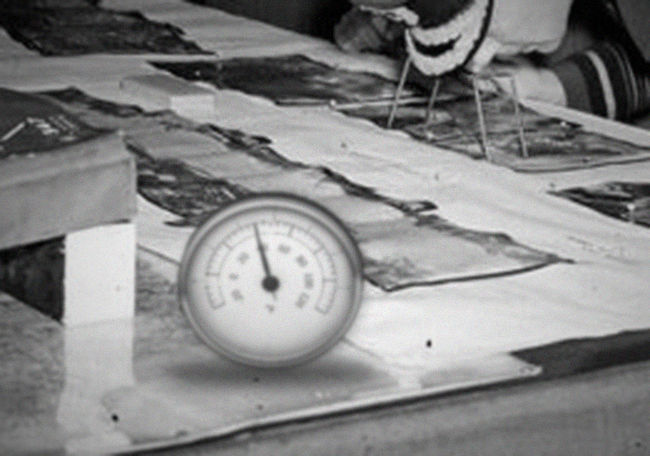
40 °F
